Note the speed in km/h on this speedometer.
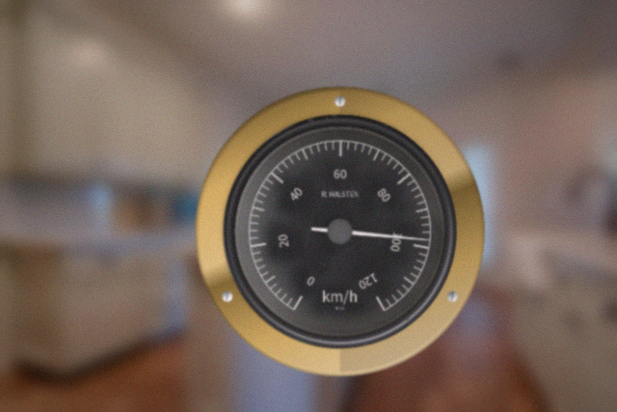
98 km/h
